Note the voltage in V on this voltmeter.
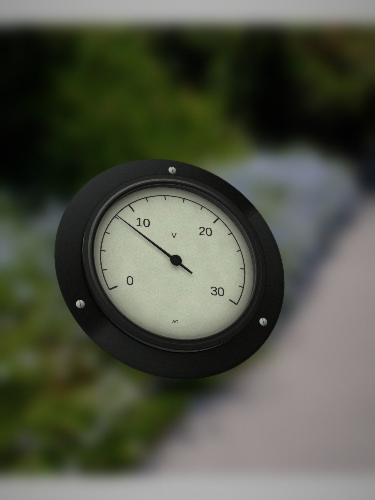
8 V
